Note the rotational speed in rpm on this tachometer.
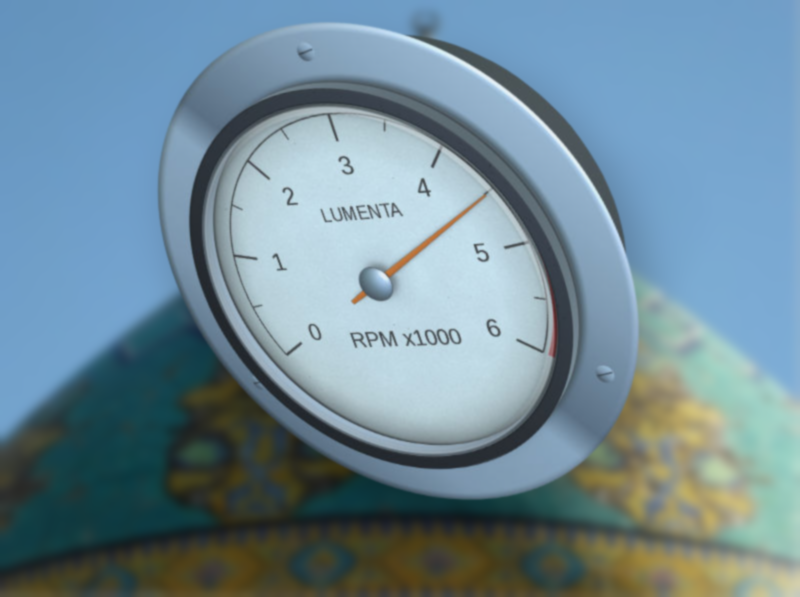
4500 rpm
